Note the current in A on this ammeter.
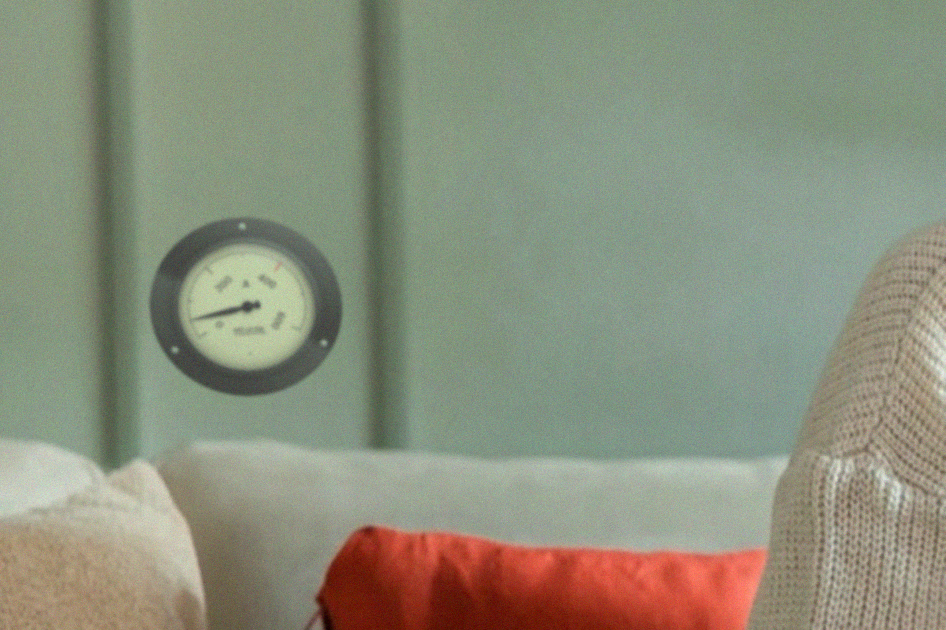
50 A
